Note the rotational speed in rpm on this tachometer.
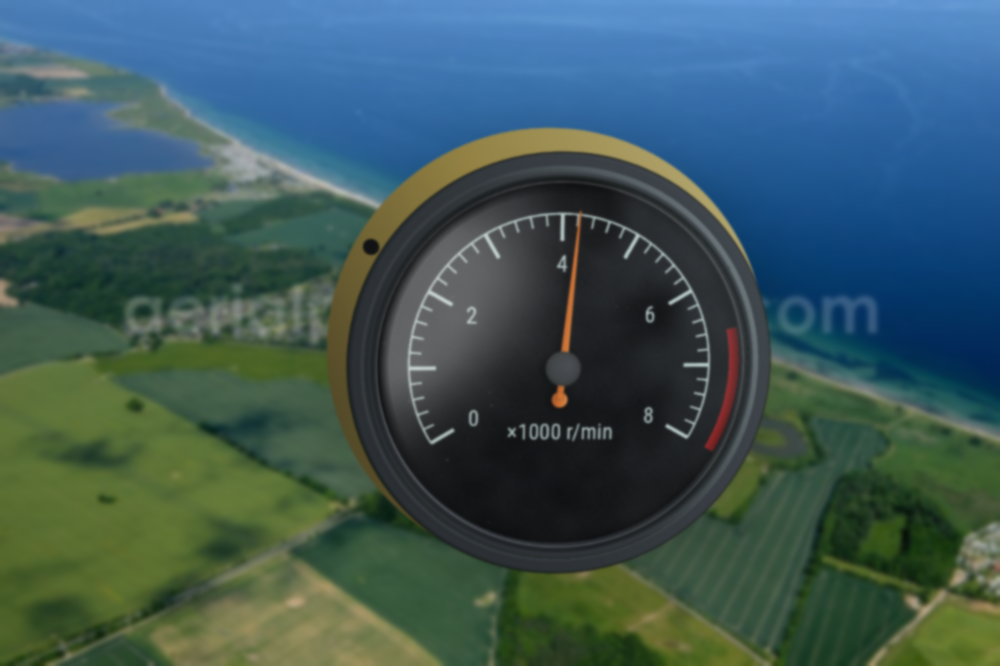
4200 rpm
